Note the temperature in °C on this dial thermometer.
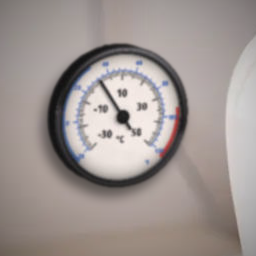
0 °C
